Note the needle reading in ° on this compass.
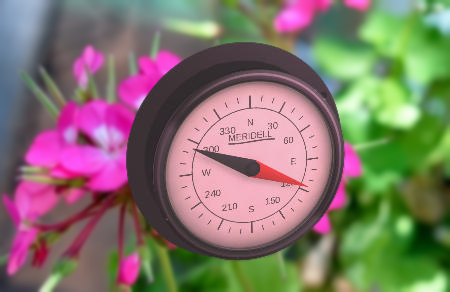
115 °
